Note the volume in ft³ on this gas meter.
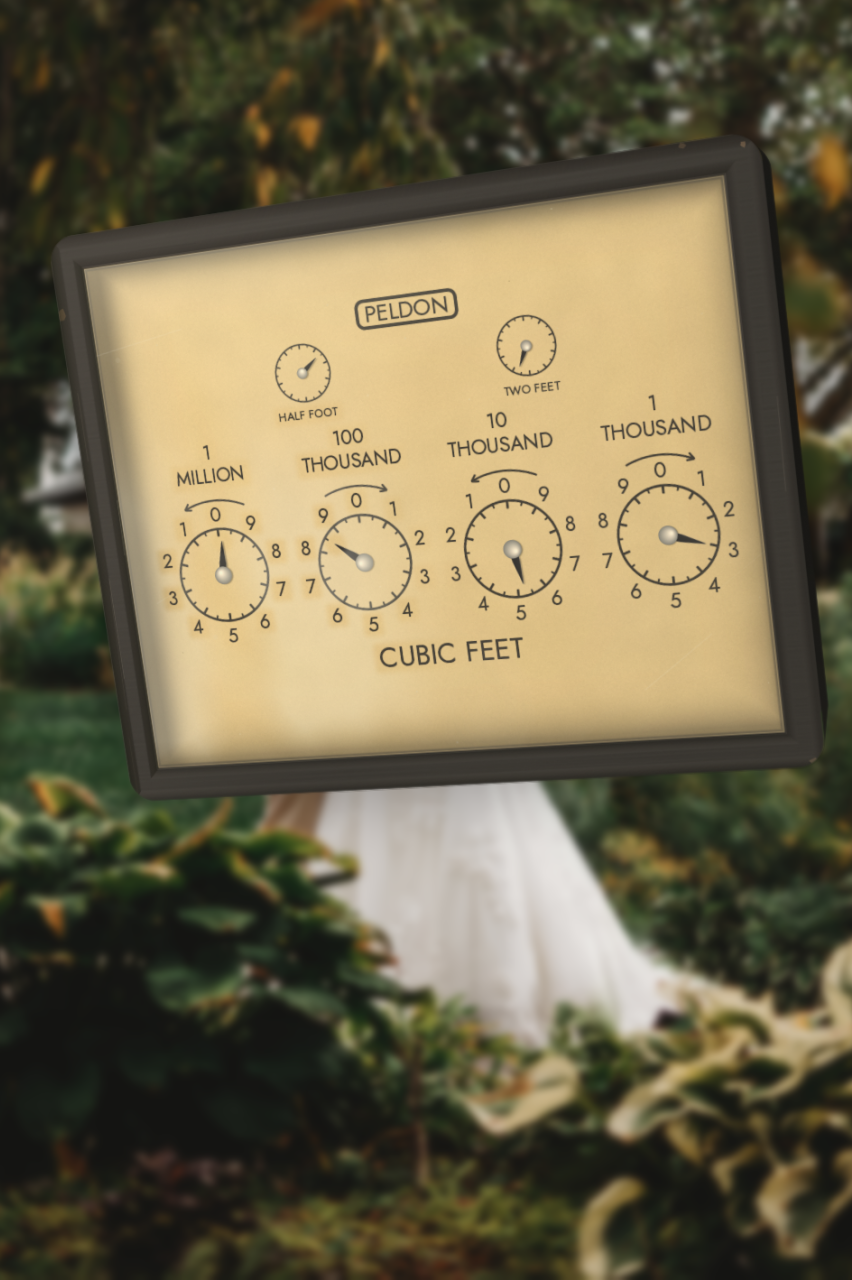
985300 ft³
